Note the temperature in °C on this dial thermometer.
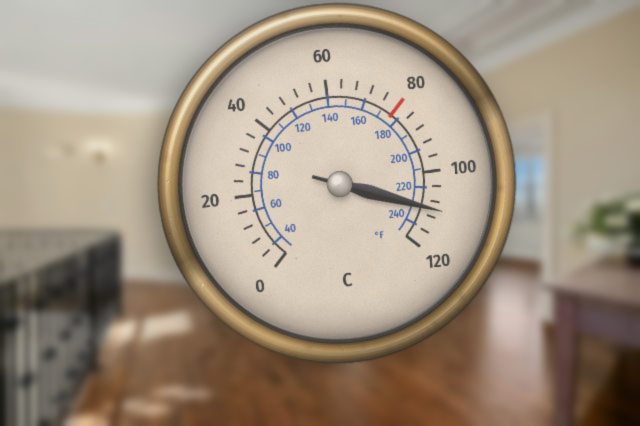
110 °C
